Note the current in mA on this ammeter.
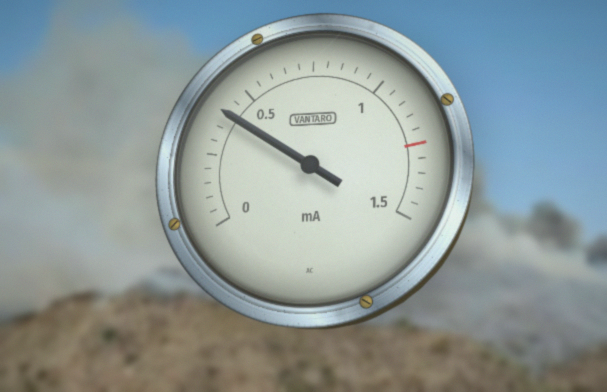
0.4 mA
